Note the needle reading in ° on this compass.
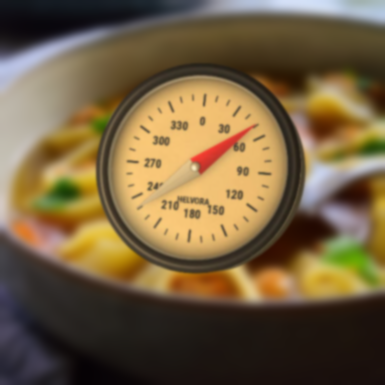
50 °
